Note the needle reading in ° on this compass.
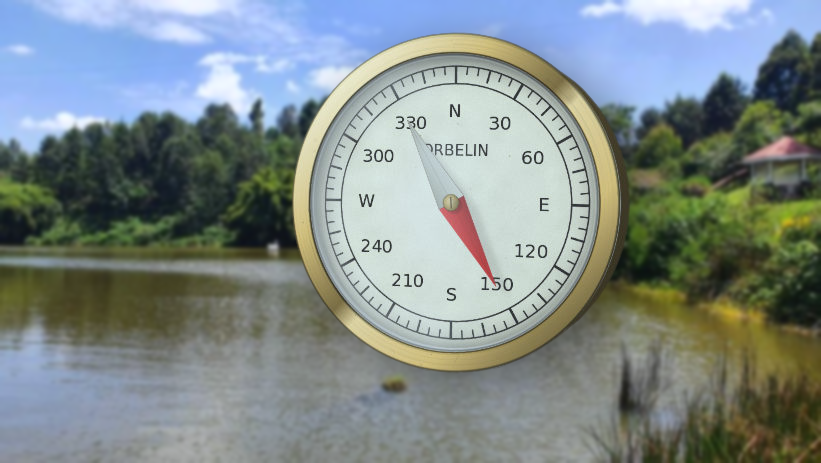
150 °
